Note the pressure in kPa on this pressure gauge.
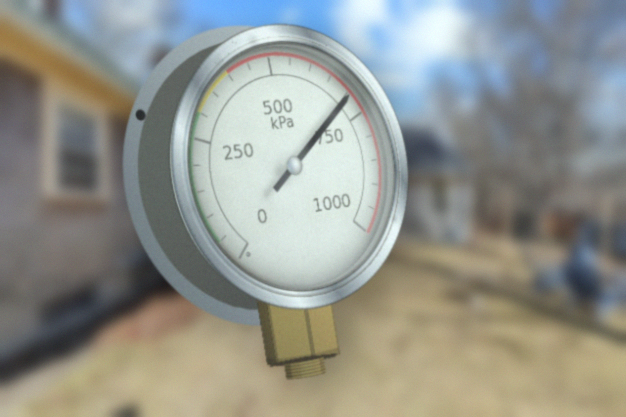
700 kPa
